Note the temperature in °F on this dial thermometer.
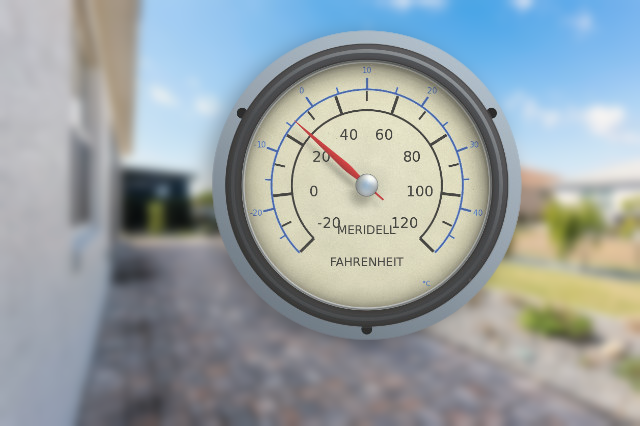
25 °F
